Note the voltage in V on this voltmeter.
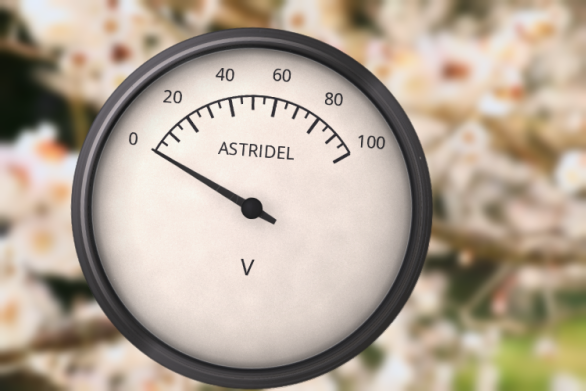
0 V
